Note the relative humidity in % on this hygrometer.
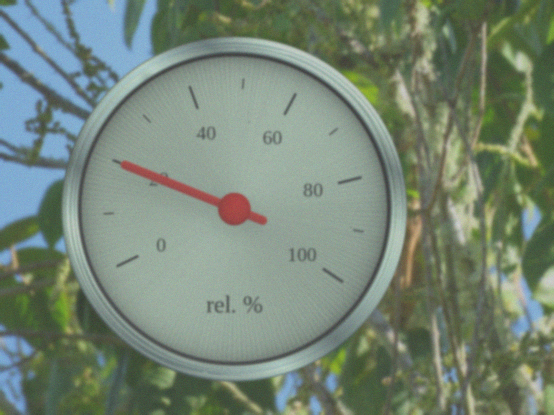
20 %
